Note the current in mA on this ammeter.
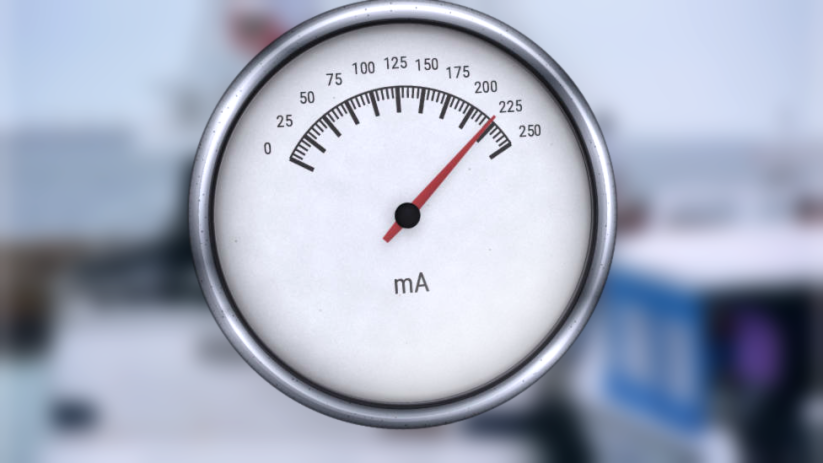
220 mA
